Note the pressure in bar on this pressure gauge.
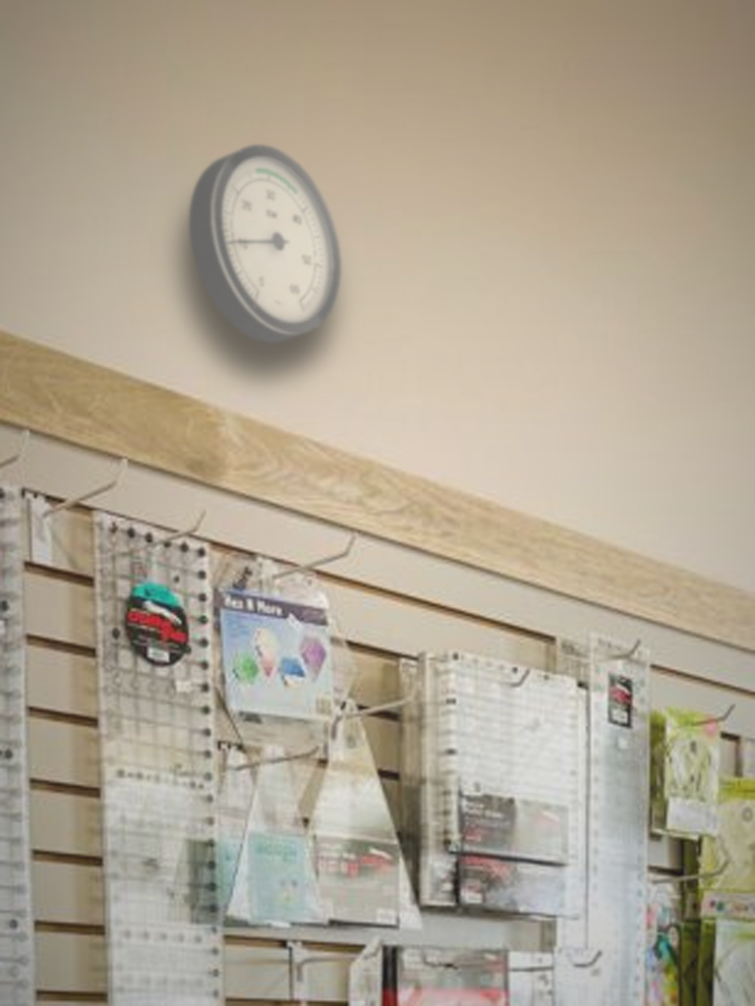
10 bar
